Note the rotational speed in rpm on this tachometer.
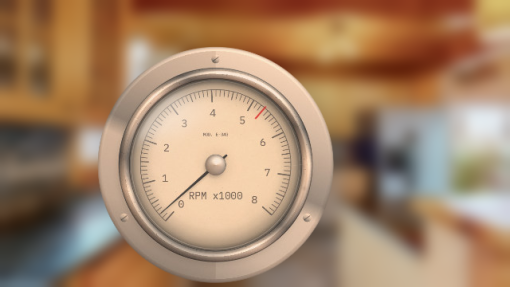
200 rpm
